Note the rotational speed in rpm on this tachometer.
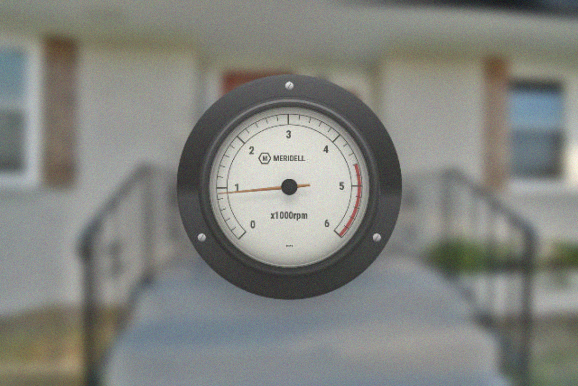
900 rpm
